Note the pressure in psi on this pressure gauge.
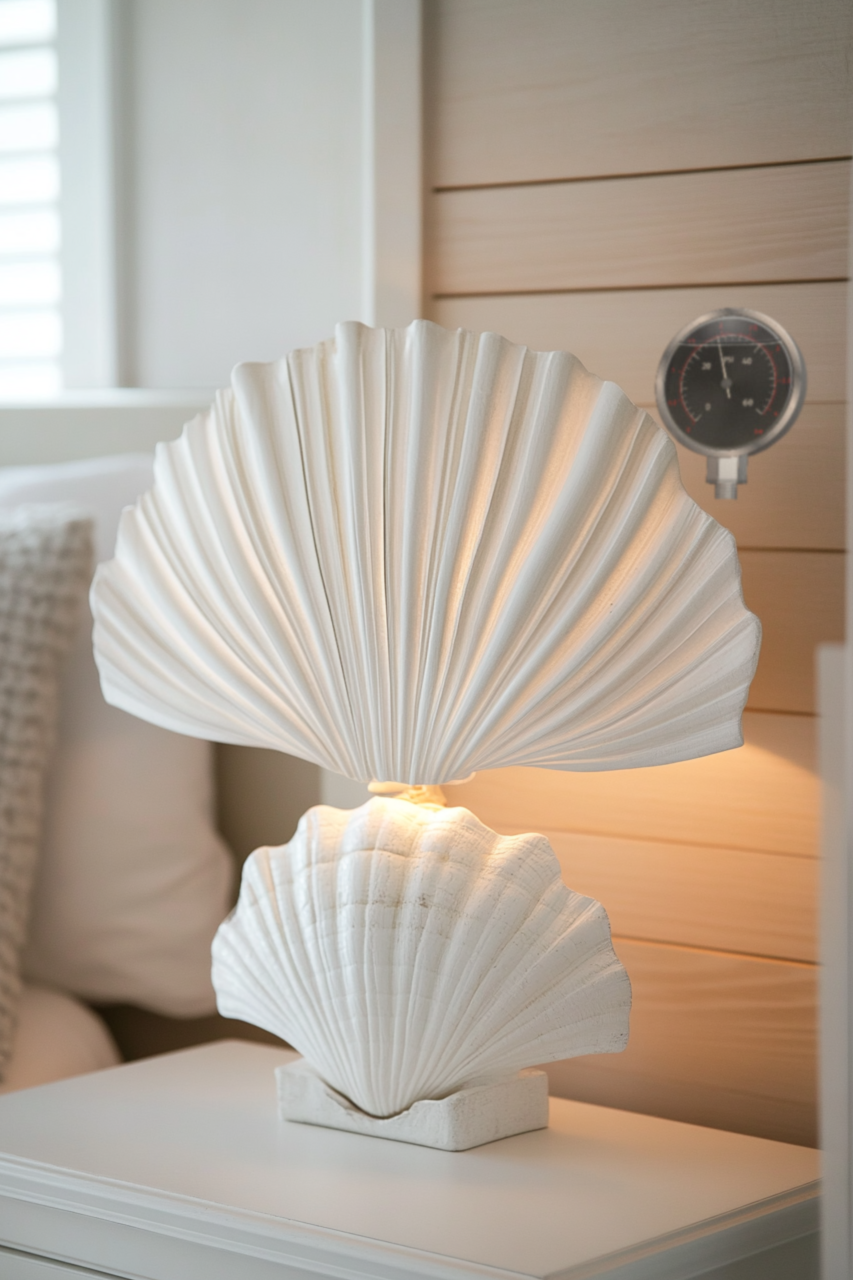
28 psi
